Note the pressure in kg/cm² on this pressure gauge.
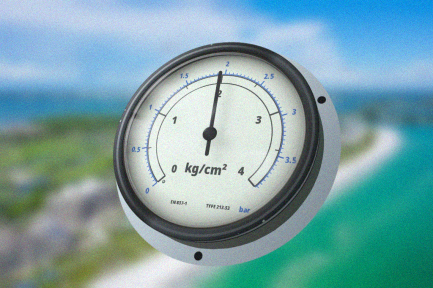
2 kg/cm²
